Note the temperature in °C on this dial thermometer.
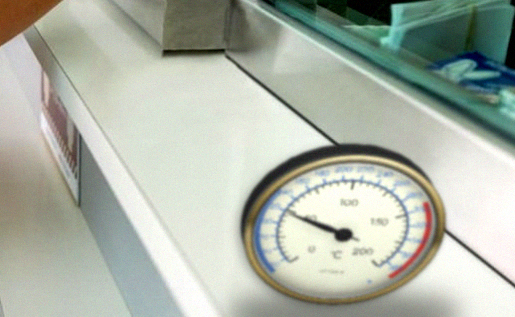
50 °C
